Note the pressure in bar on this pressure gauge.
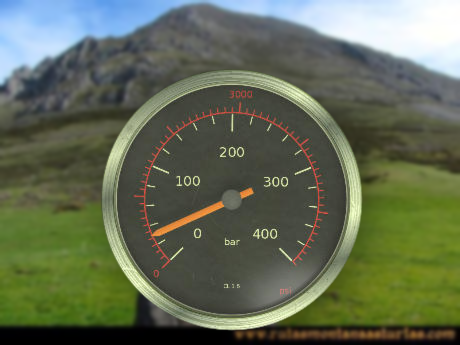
30 bar
